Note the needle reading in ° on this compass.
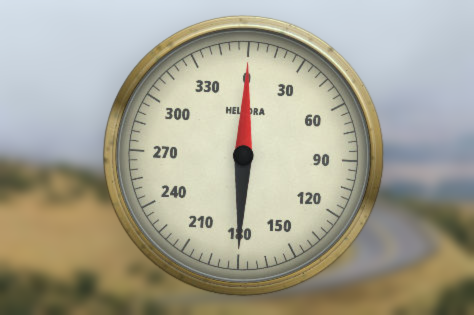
0 °
